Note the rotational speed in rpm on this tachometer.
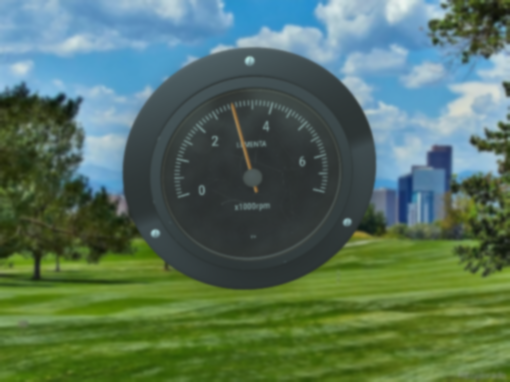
3000 rpm
